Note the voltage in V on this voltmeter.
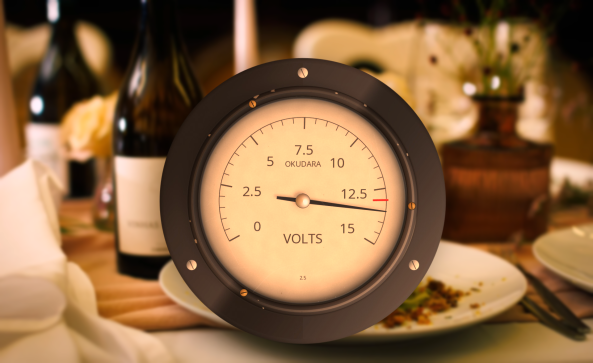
13.5 V
